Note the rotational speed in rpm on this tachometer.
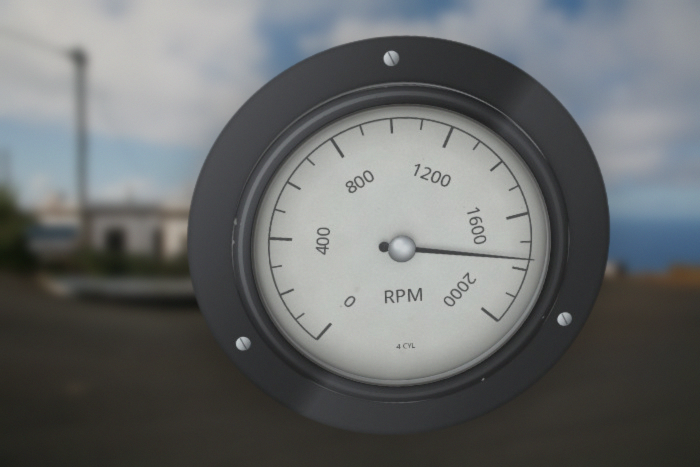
1750 rpm
